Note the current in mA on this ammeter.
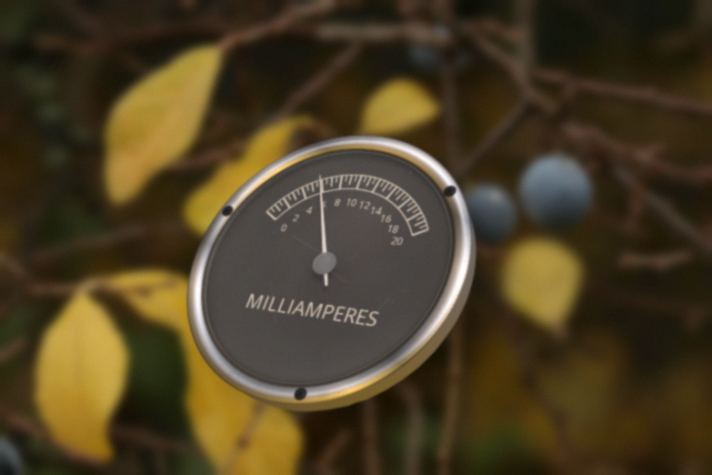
6 mA
